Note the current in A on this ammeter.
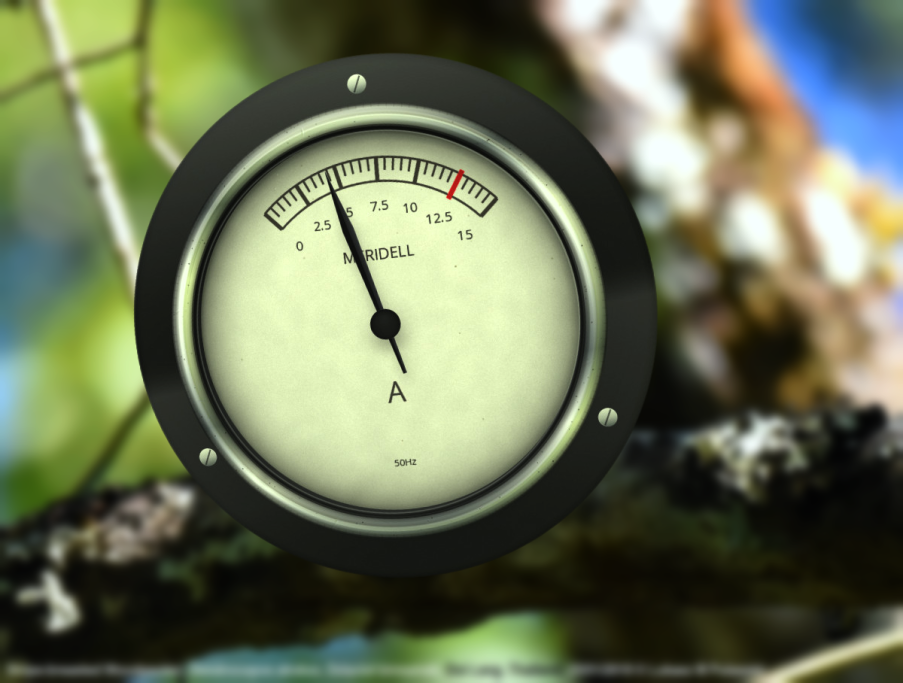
4.5 A
